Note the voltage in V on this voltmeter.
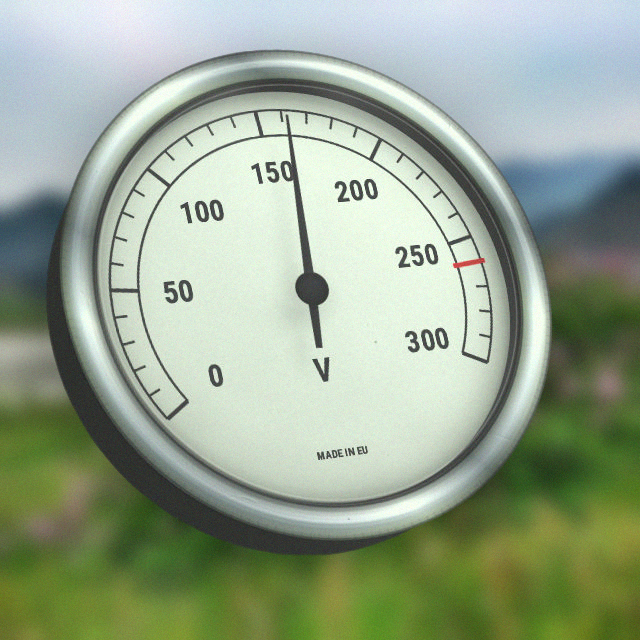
160 V
